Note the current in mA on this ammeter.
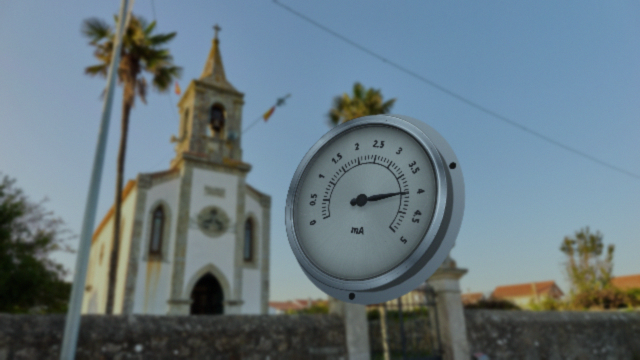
4 mA
